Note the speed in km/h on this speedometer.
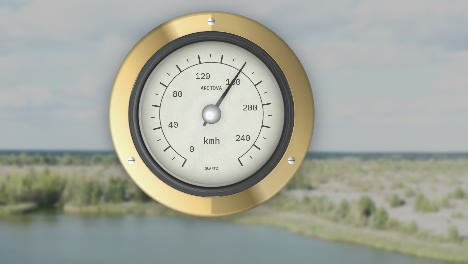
160 km/h
